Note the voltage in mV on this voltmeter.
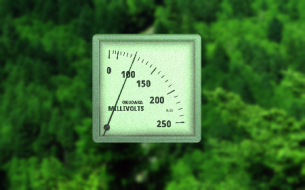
100 mV
